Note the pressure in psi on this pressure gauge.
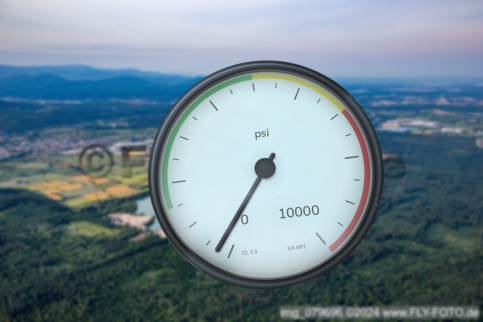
250 psi
